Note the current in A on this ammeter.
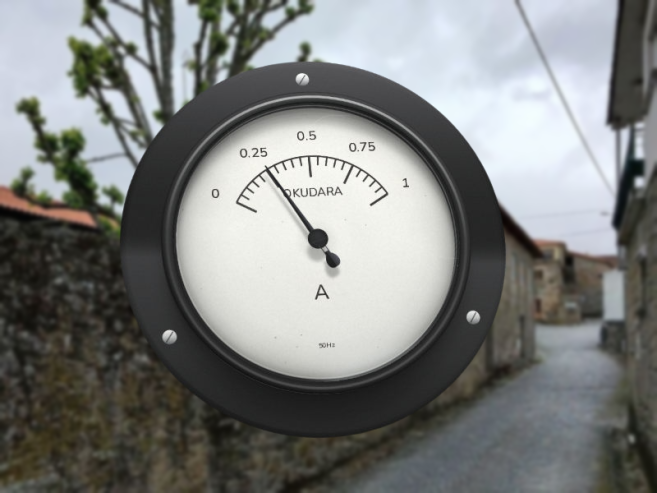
0.25 A
